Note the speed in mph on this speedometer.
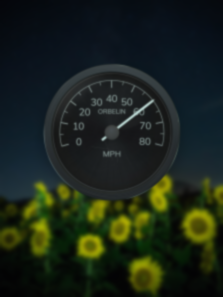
60 mph
